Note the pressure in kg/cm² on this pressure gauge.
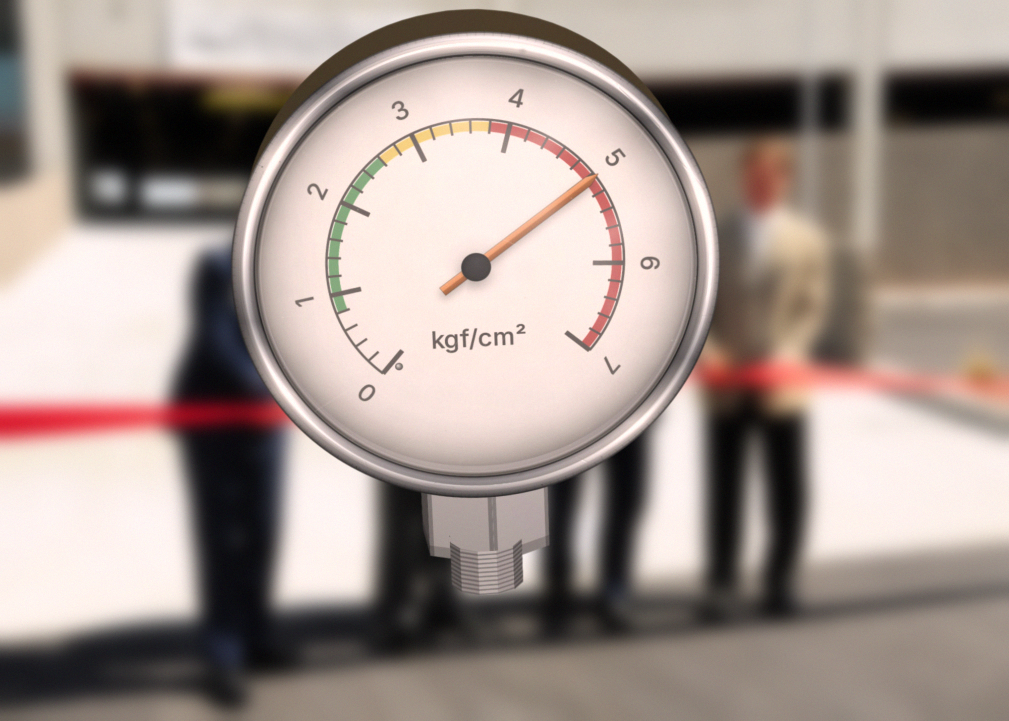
5 kg/cm²
